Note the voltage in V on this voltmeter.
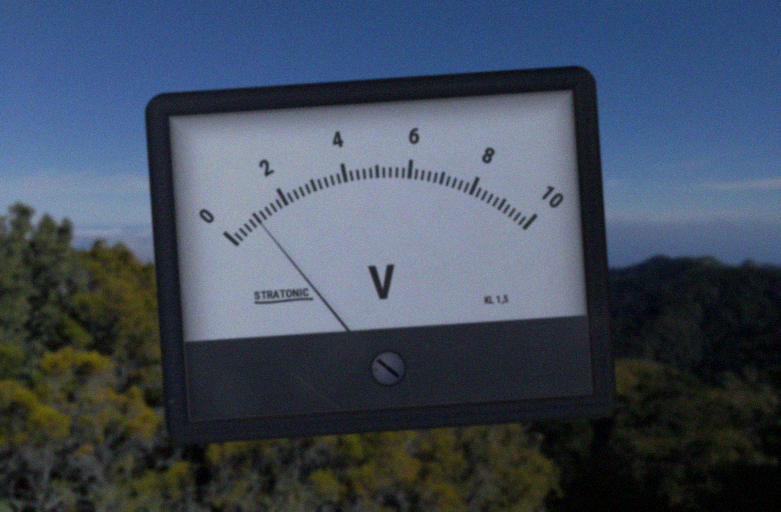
1 V
